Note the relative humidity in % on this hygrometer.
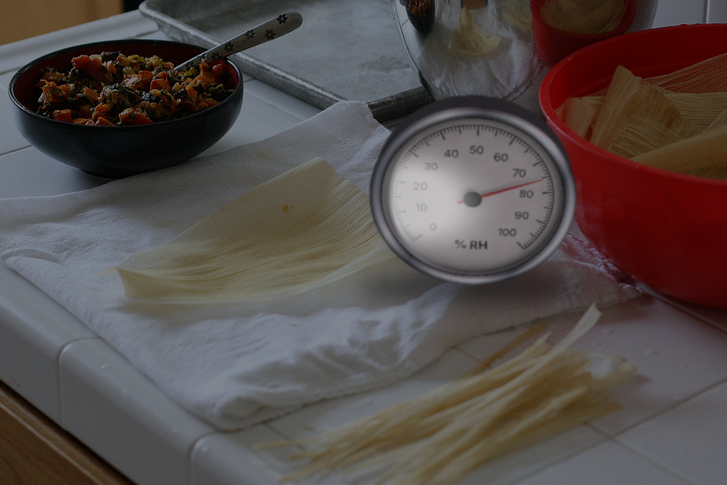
75 %
